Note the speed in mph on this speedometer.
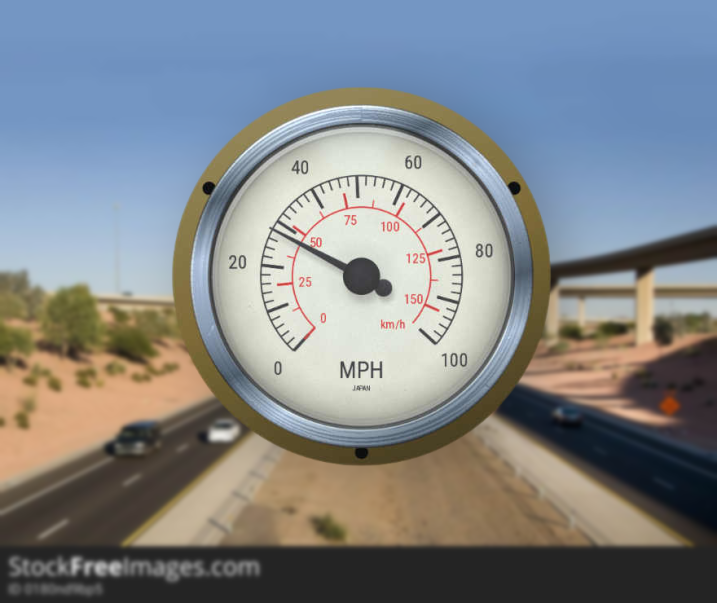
28 mph
